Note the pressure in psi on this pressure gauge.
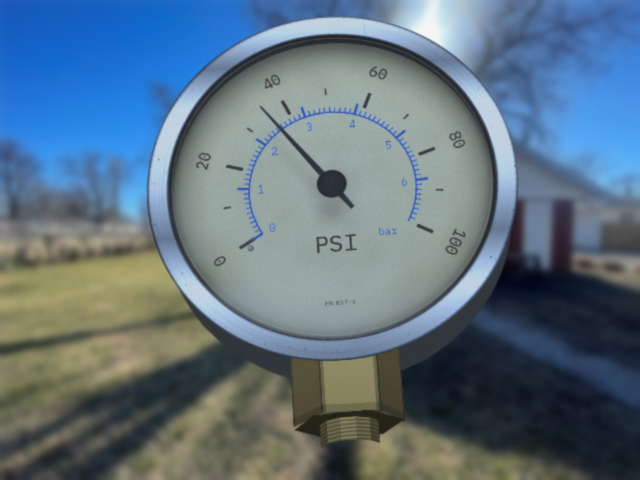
35 psi
